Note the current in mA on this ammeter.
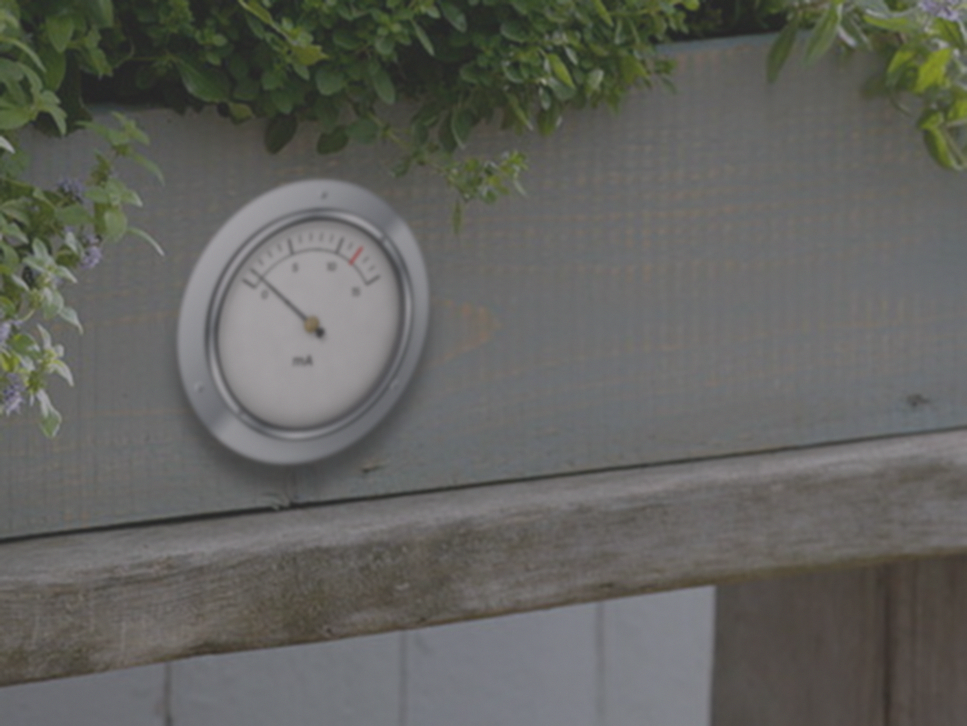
1 mA
